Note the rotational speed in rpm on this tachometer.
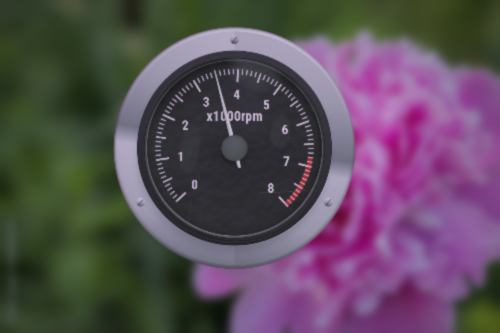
3500 rpm
